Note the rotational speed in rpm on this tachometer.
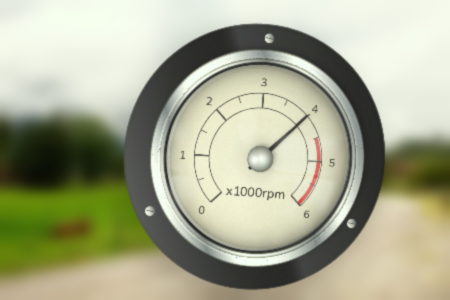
4000 rpm
